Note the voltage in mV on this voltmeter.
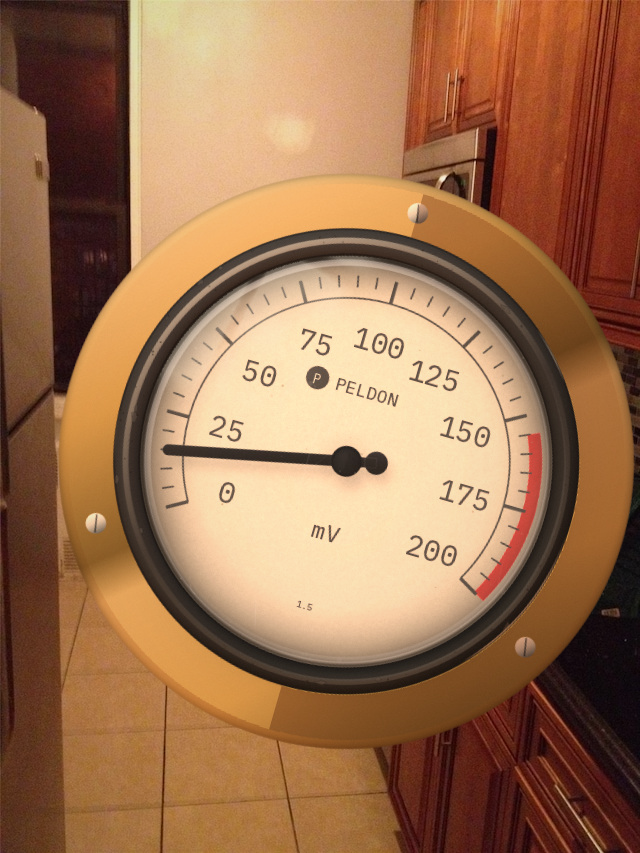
15 mV
